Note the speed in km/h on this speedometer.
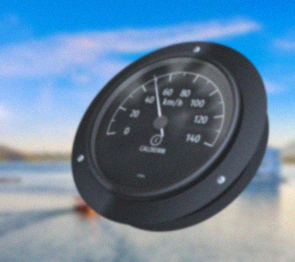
50 km/h
